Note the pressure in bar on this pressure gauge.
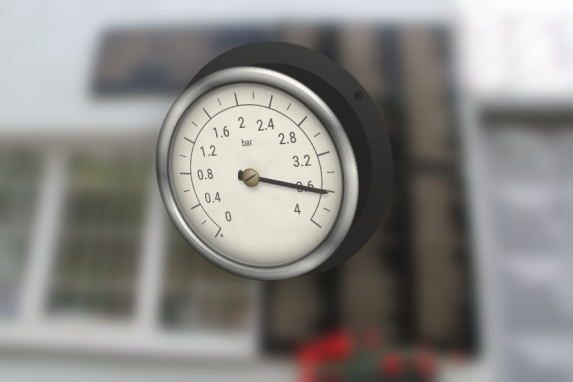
3.6 bar
